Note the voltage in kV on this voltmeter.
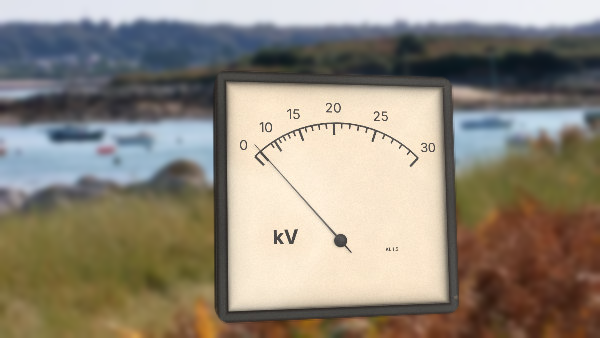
5 kV
